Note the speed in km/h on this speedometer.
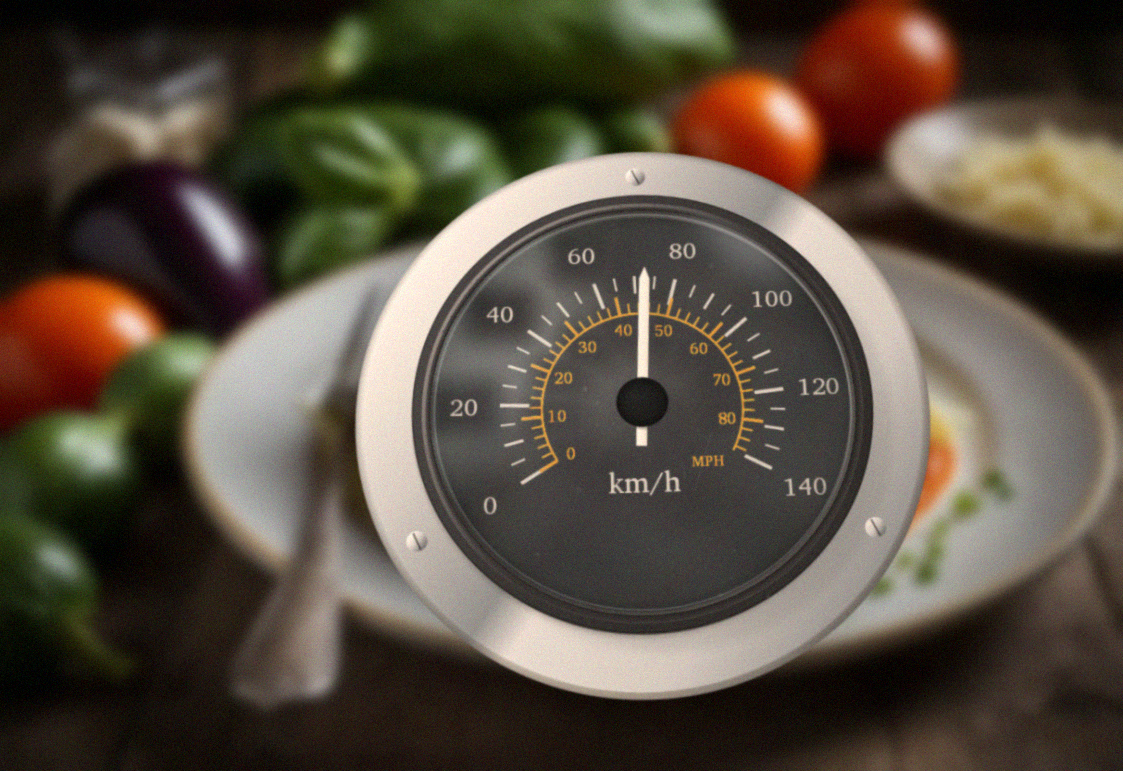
72.5 km/h
